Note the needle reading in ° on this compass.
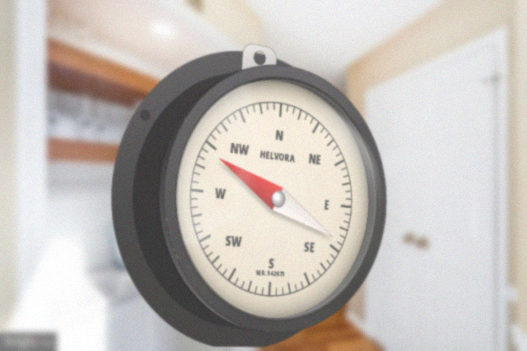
295 °
